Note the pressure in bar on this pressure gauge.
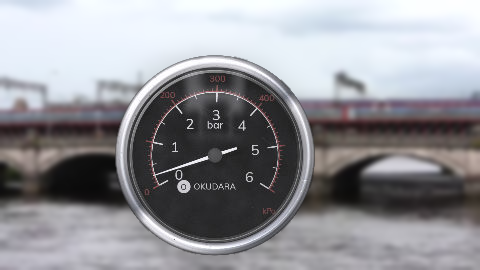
0.25 bar
